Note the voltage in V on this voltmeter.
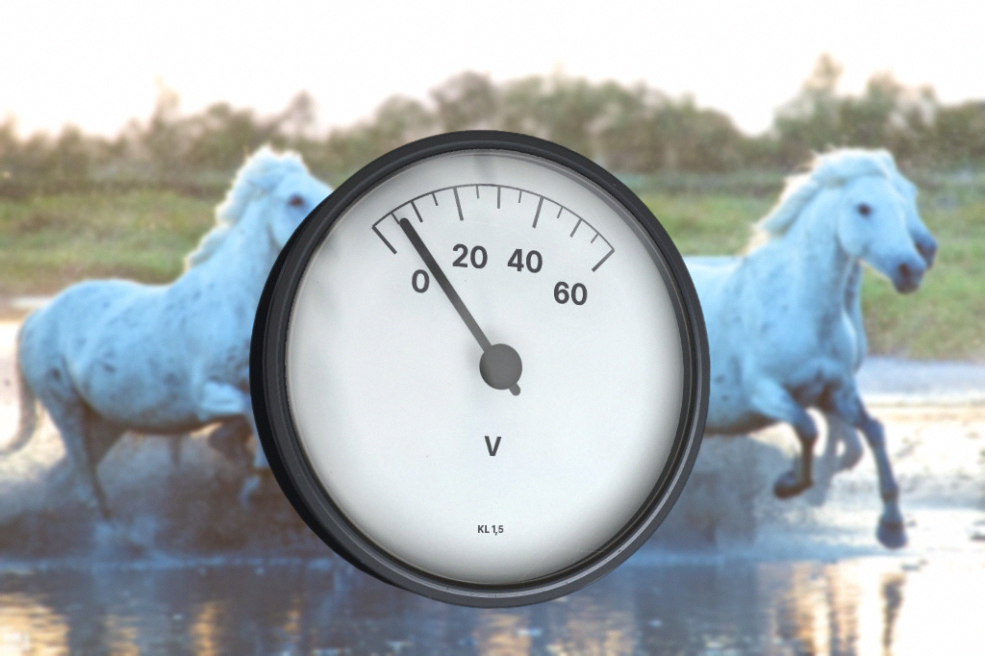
5 V
